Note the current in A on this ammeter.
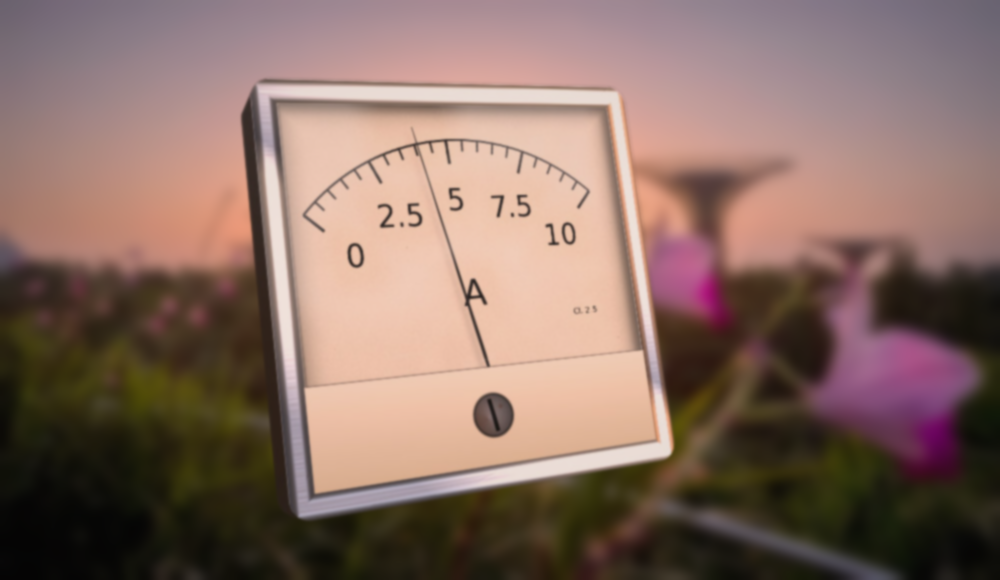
4 A
